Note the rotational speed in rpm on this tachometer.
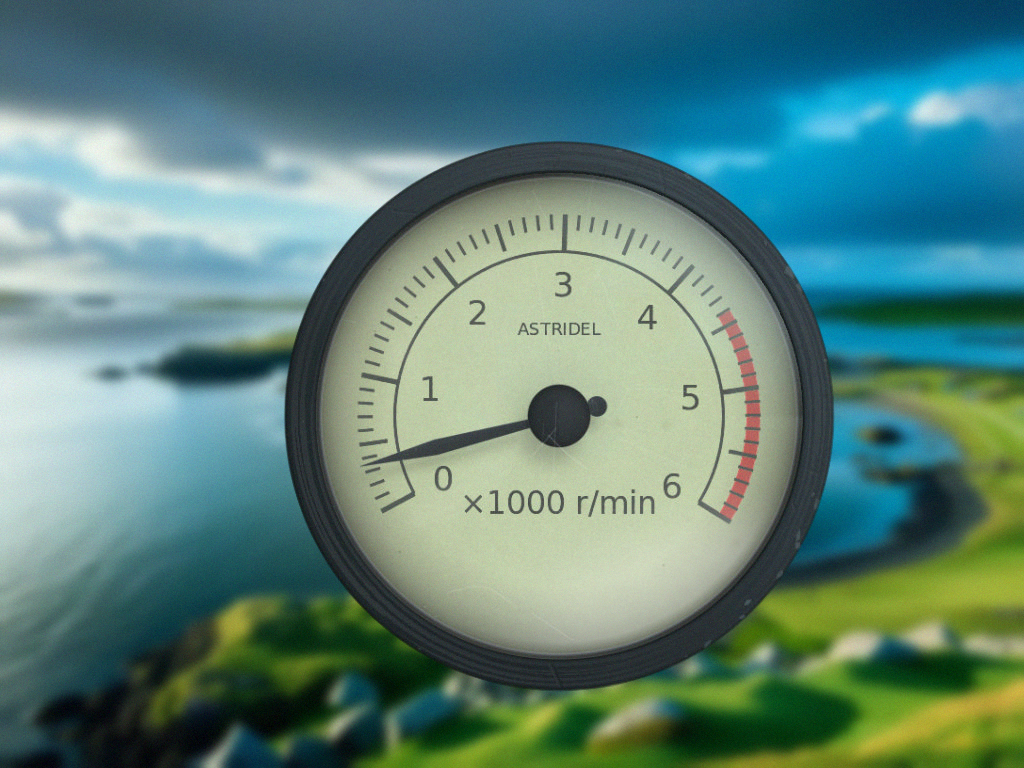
350 rpm
